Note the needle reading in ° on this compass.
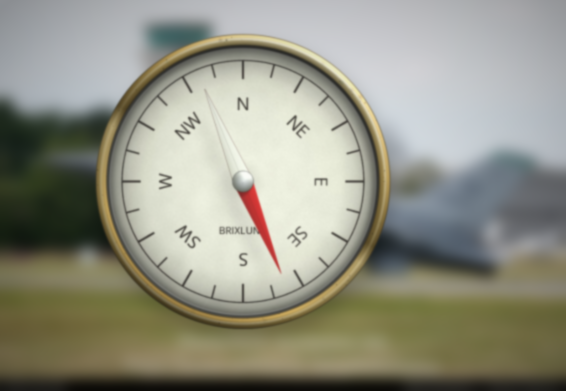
157.5 °
